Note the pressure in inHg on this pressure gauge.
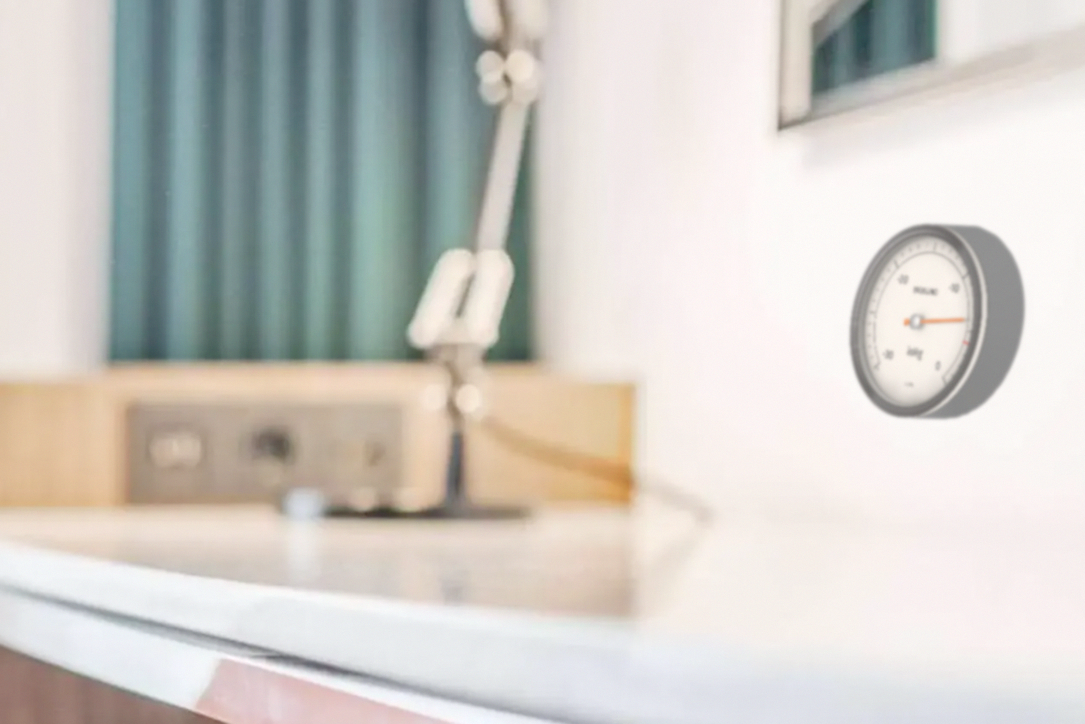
-6 inHg
